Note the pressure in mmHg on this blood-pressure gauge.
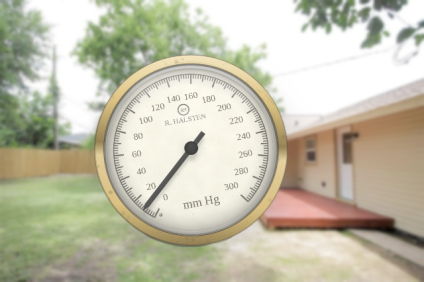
10 mmHg
